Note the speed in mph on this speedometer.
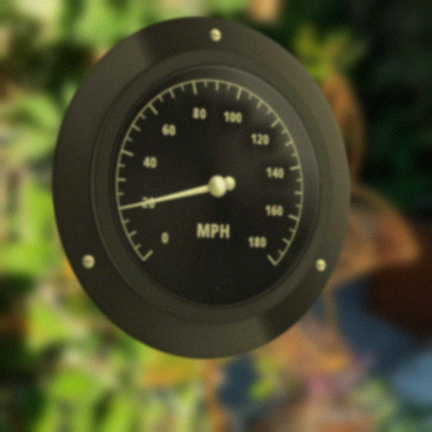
20 mph
